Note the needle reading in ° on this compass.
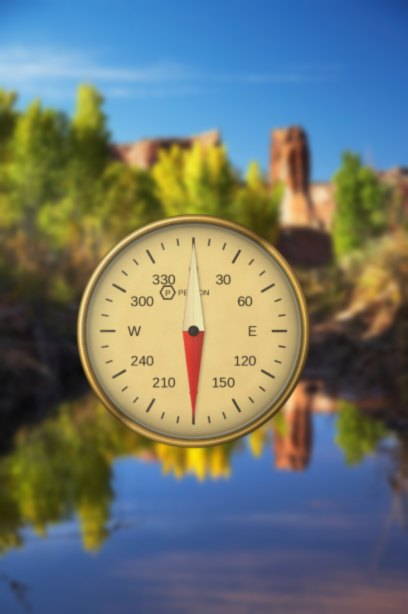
180 °
